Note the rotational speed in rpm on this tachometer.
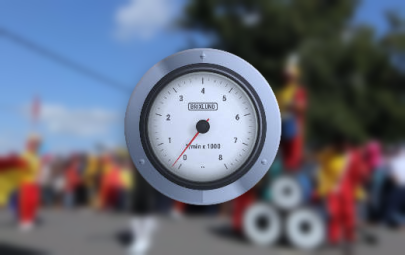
200 rpm
